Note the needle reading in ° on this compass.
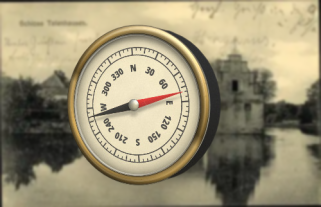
80 °
